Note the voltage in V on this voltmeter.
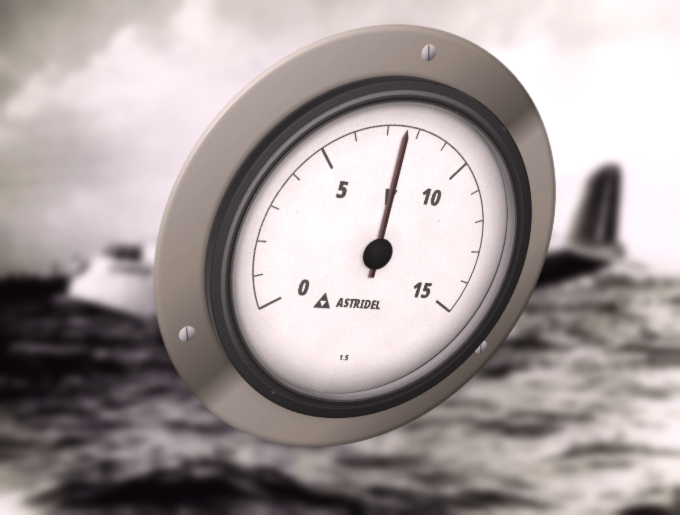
7.5 V
